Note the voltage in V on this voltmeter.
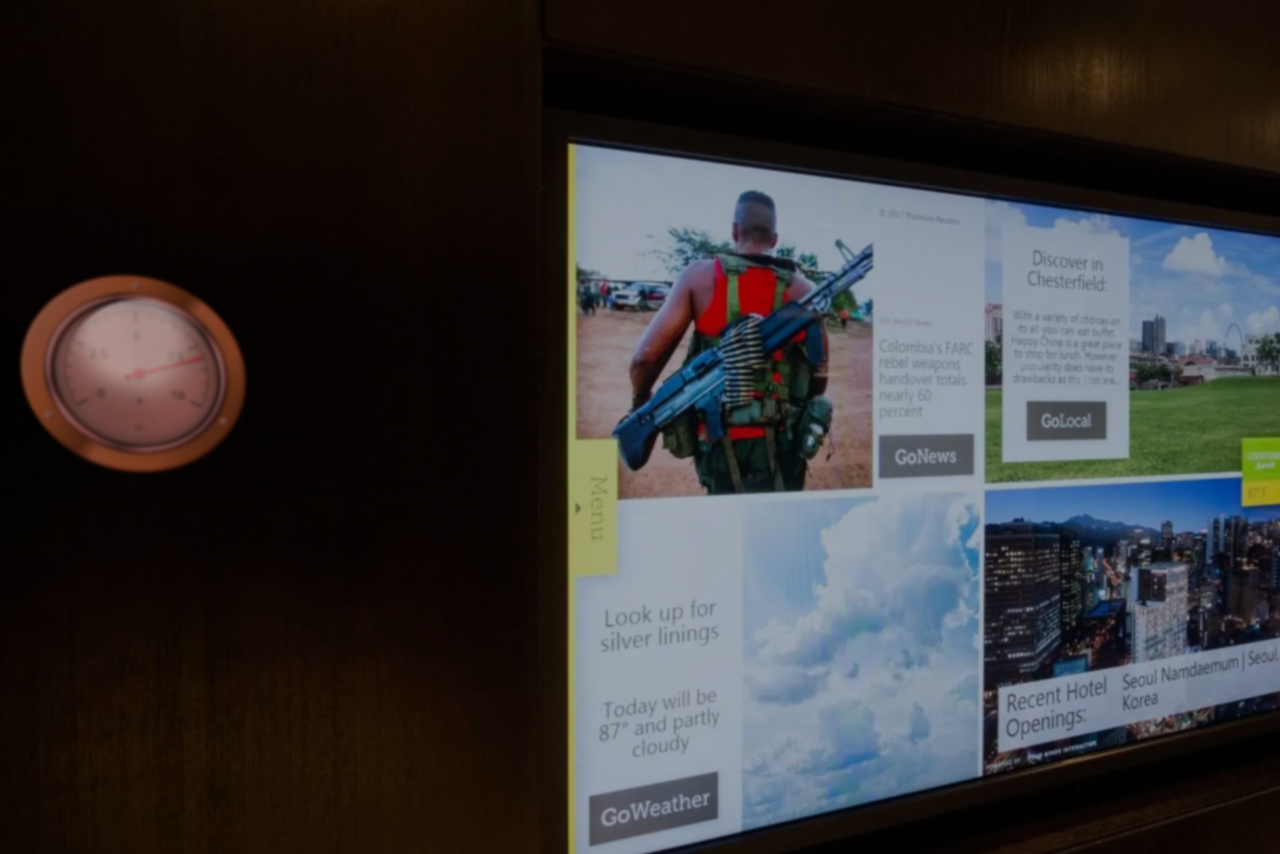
8 V
